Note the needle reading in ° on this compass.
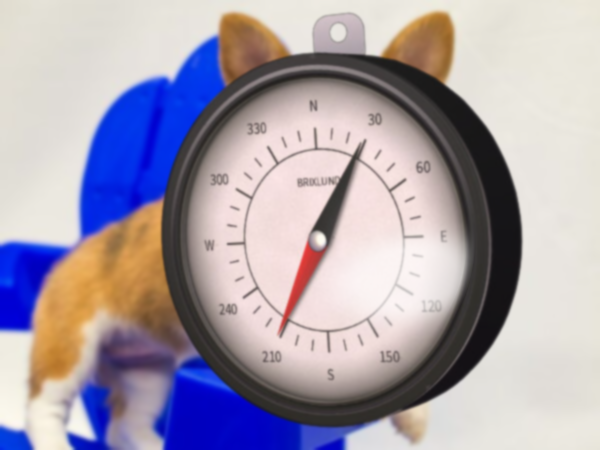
210 °
